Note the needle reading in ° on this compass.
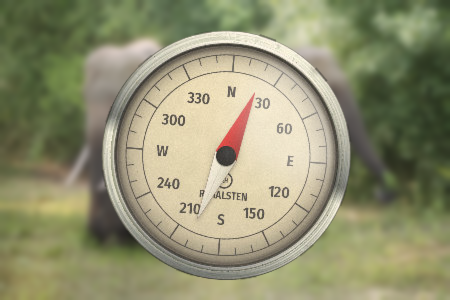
20 °
